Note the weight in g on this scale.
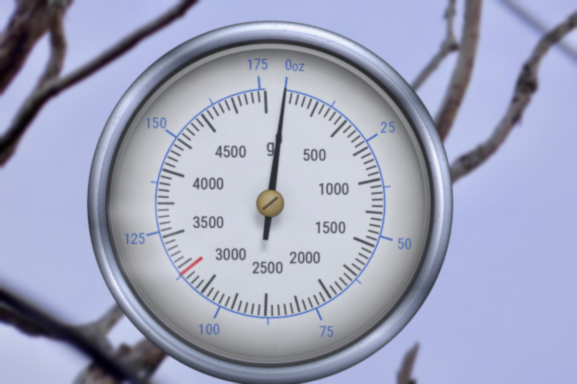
0 g
